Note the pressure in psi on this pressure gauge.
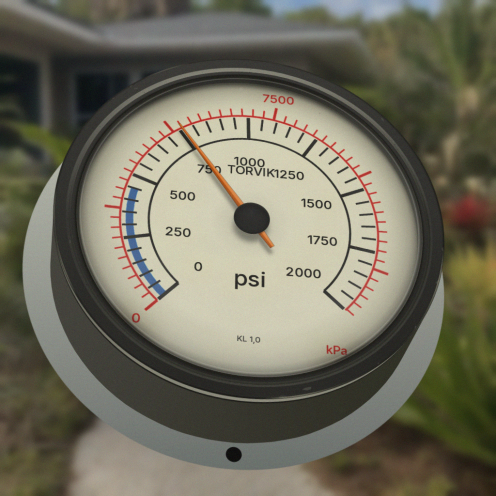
750 psi
